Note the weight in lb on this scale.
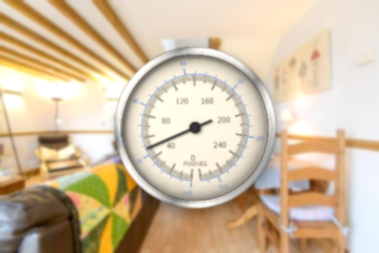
50 lb
